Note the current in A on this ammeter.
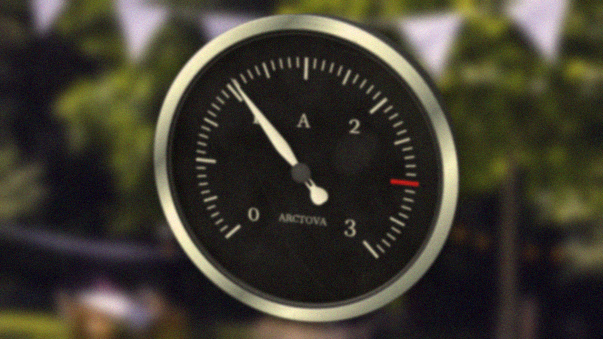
1.05 A
